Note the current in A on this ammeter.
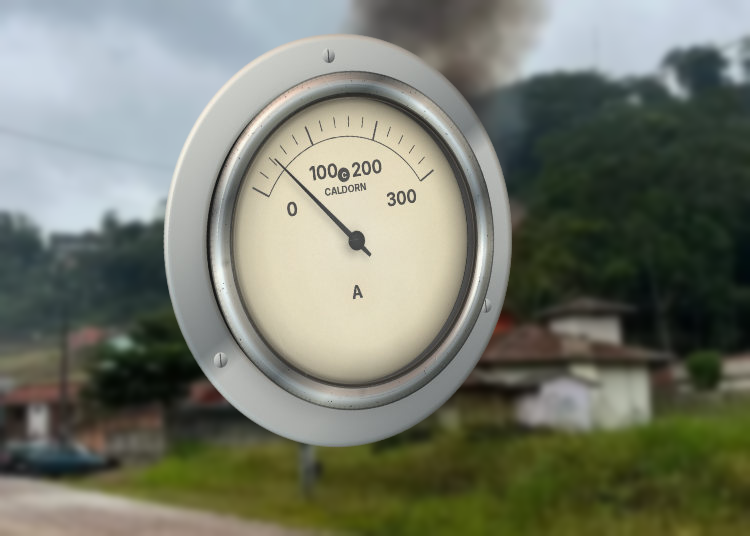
40 A
